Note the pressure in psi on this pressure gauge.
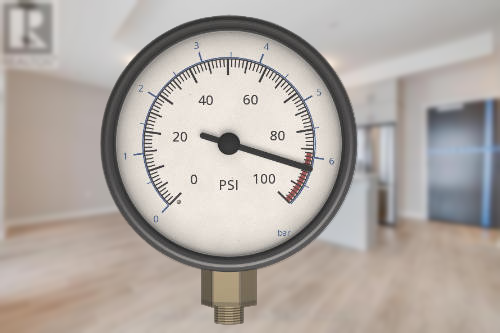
90 psi
